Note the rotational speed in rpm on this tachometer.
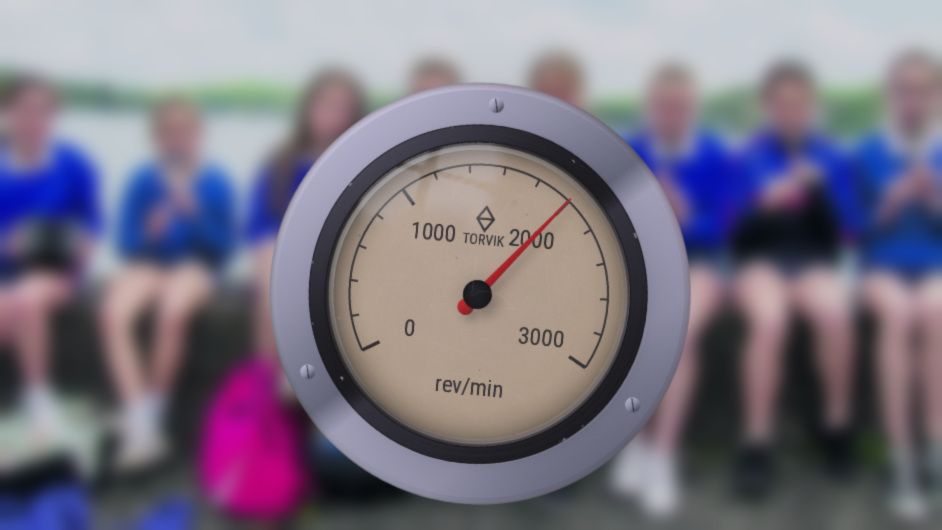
2000 rpm
